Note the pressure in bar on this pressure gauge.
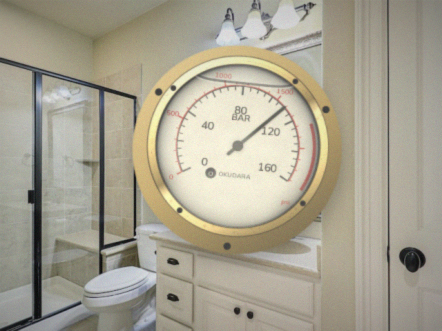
110 bar
